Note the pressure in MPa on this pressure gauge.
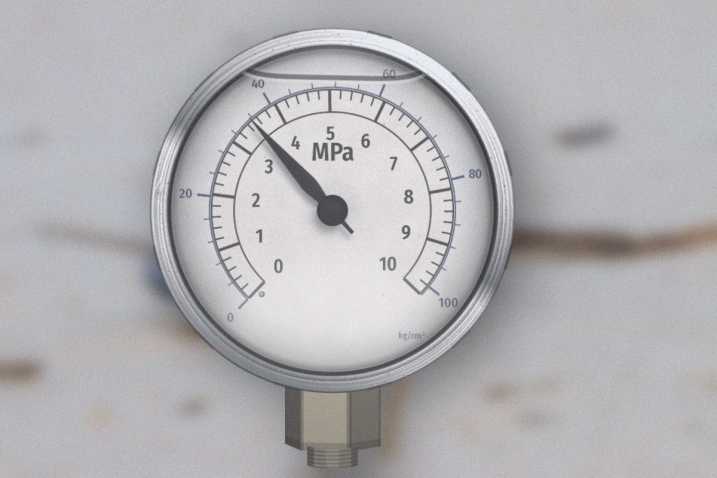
3.5 MPa
